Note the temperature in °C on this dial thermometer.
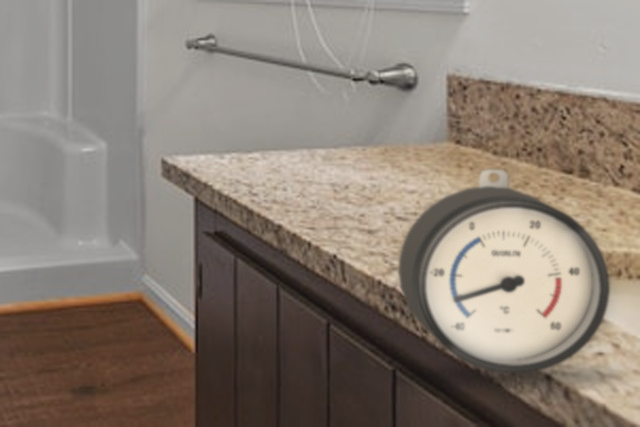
-30 °C
